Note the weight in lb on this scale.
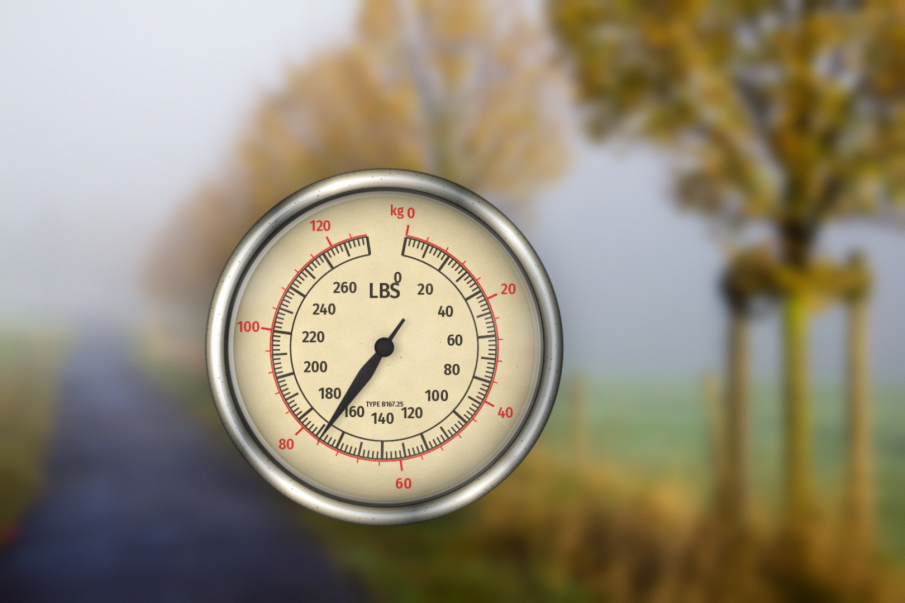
168 lb
